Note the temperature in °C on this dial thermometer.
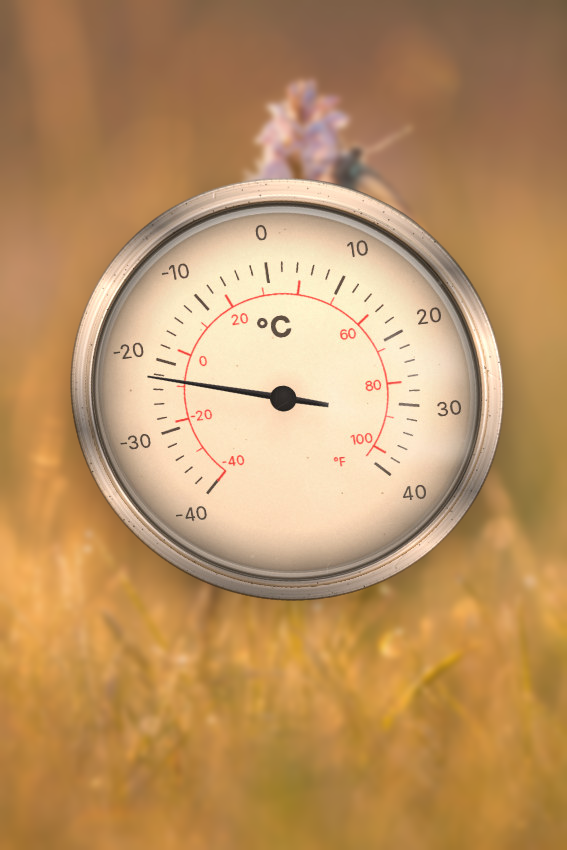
-22 °C
